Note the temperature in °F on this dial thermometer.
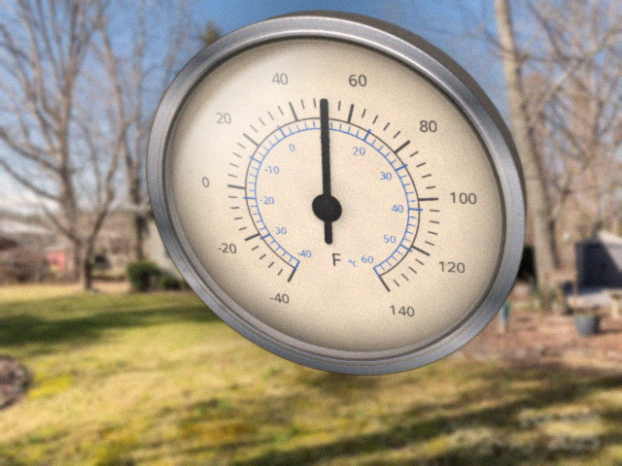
52 °F
